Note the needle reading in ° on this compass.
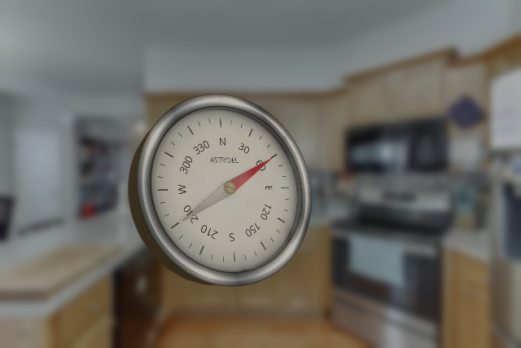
60 °
